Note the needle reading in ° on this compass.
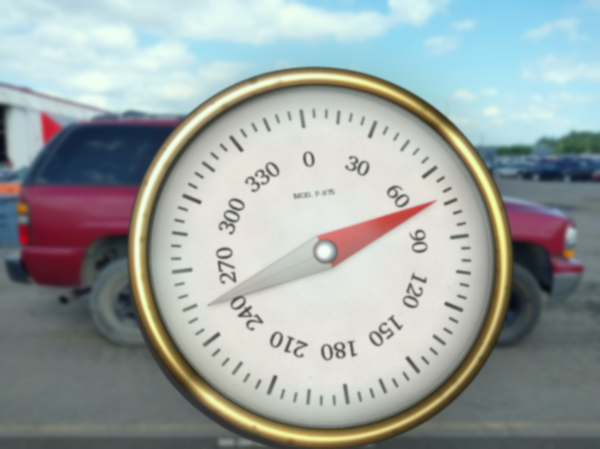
72.5 °
